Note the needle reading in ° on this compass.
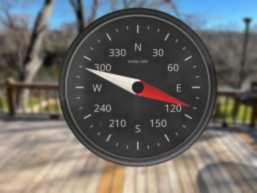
110 °
